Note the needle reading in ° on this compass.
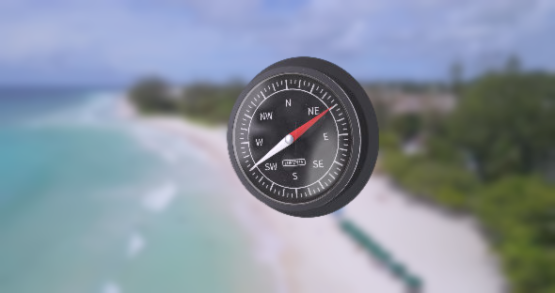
60 °
